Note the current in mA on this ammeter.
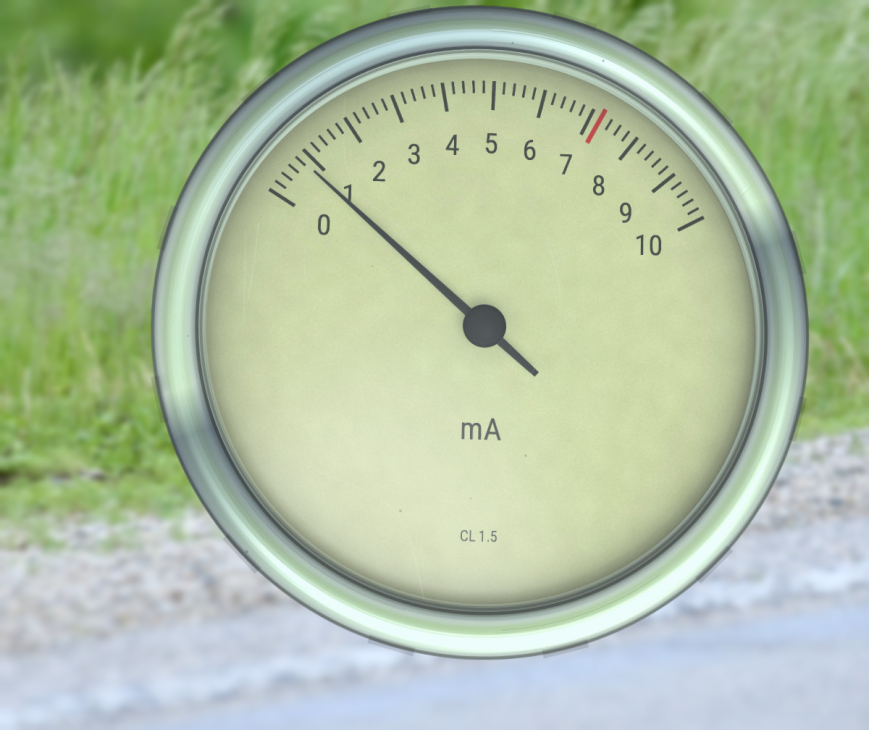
0.8 mA
